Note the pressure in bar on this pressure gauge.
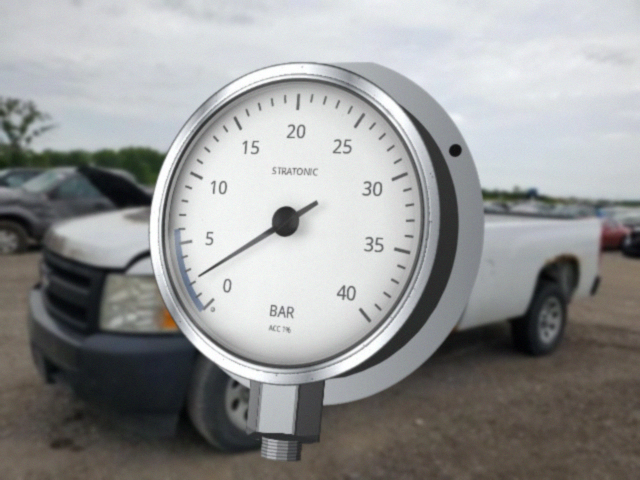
2 bar
